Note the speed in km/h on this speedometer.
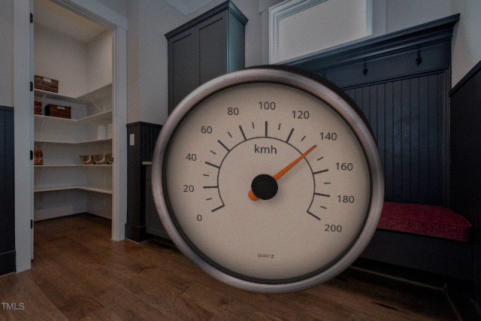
140 km/h
